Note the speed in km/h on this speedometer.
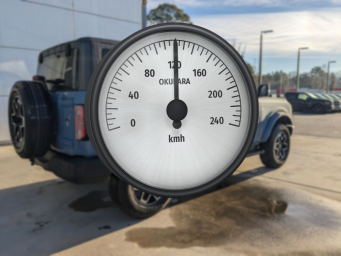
120 km/h
